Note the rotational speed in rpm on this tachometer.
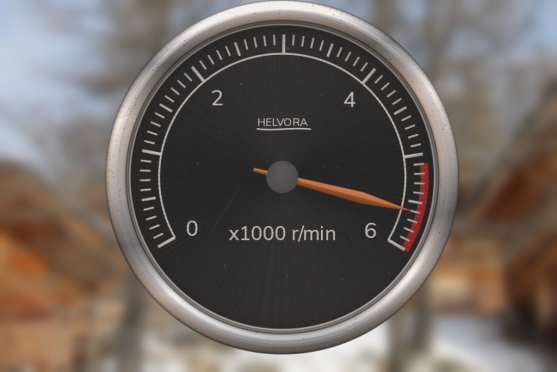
5600 rpm
